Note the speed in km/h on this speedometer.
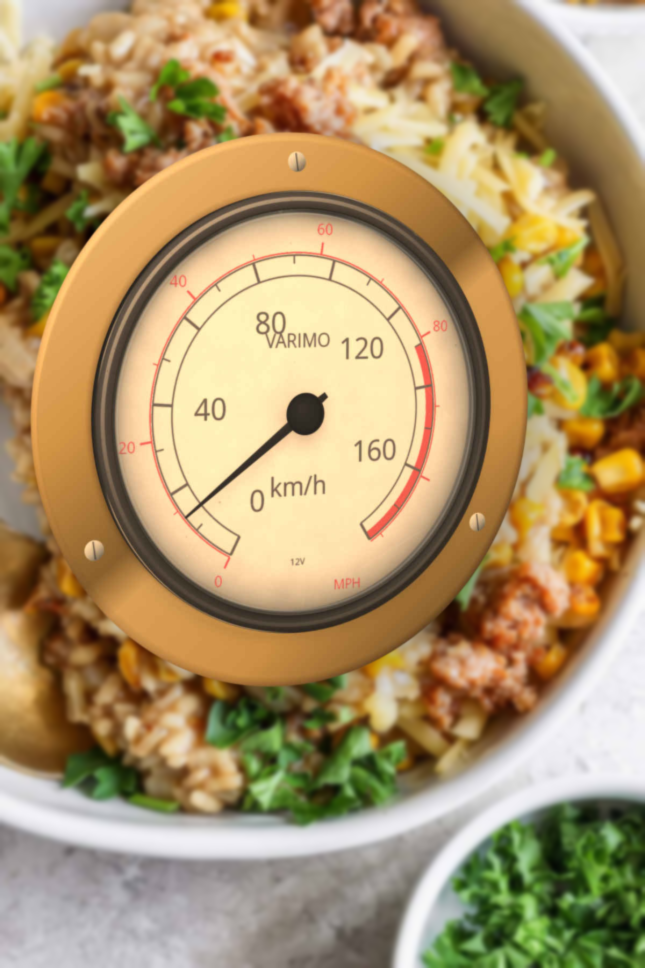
15 km/h
